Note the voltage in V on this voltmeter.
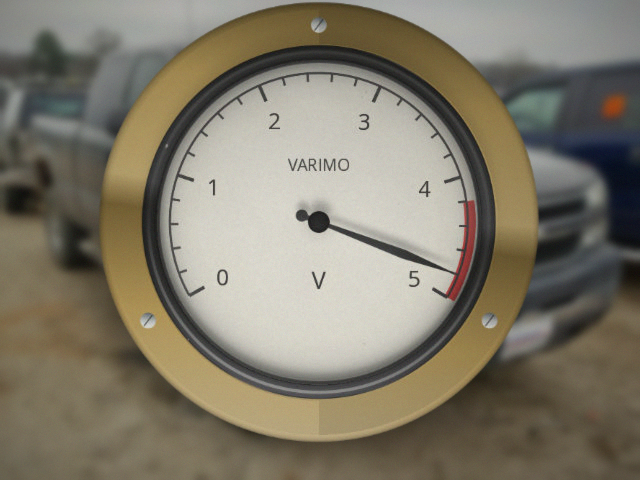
4.8 V
